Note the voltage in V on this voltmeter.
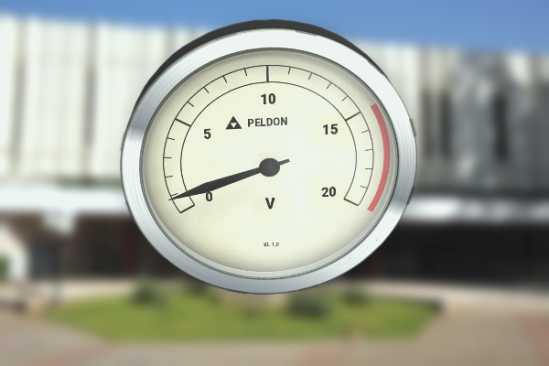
1 V
